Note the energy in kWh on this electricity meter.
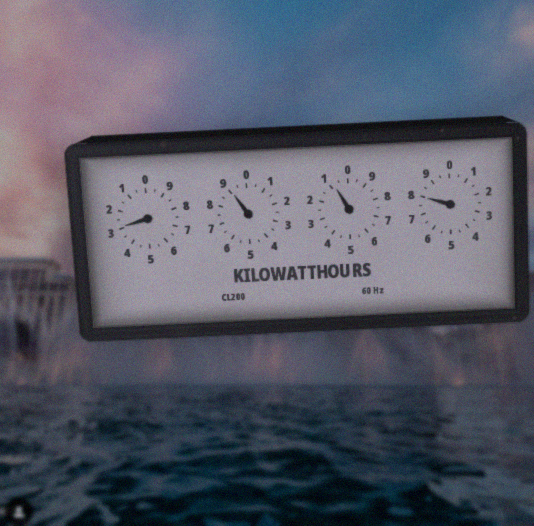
2908 kWh
